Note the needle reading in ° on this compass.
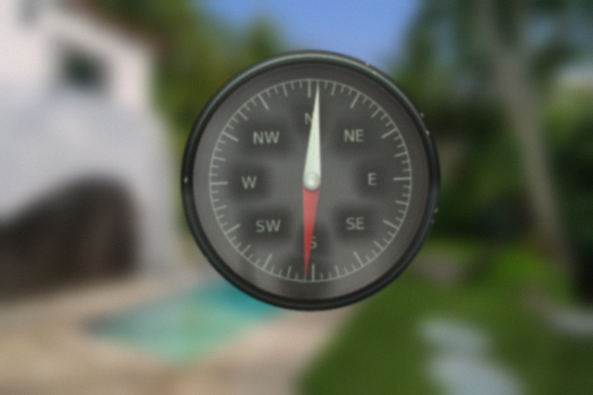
185 °
